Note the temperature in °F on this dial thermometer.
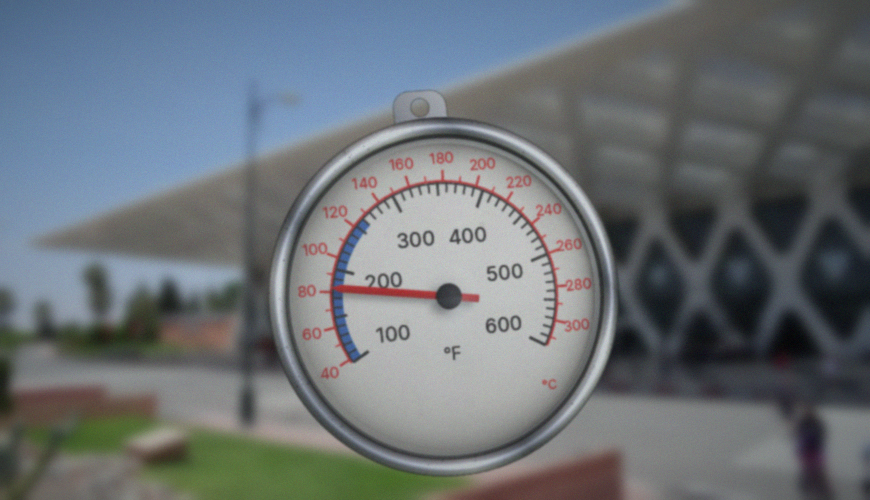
180 °F
